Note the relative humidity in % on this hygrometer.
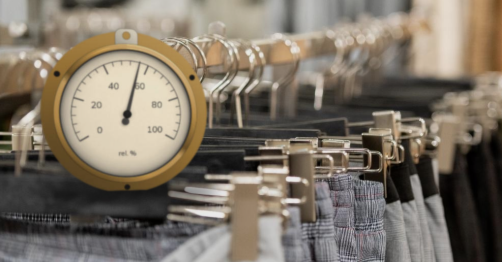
56 %
